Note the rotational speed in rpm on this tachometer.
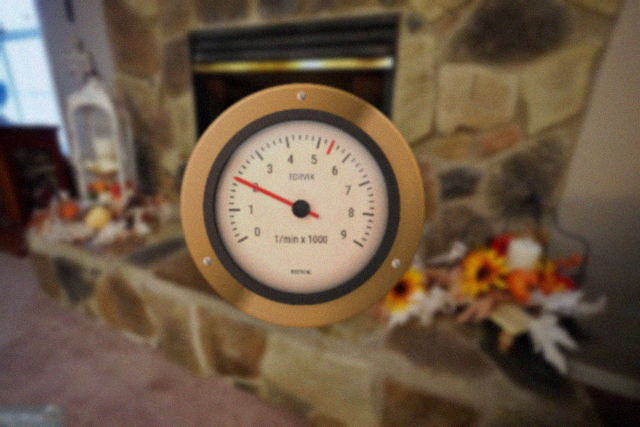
2000 rpm
